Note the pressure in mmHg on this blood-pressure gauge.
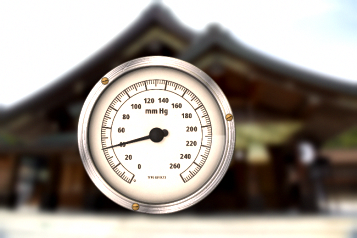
40 mmHg
